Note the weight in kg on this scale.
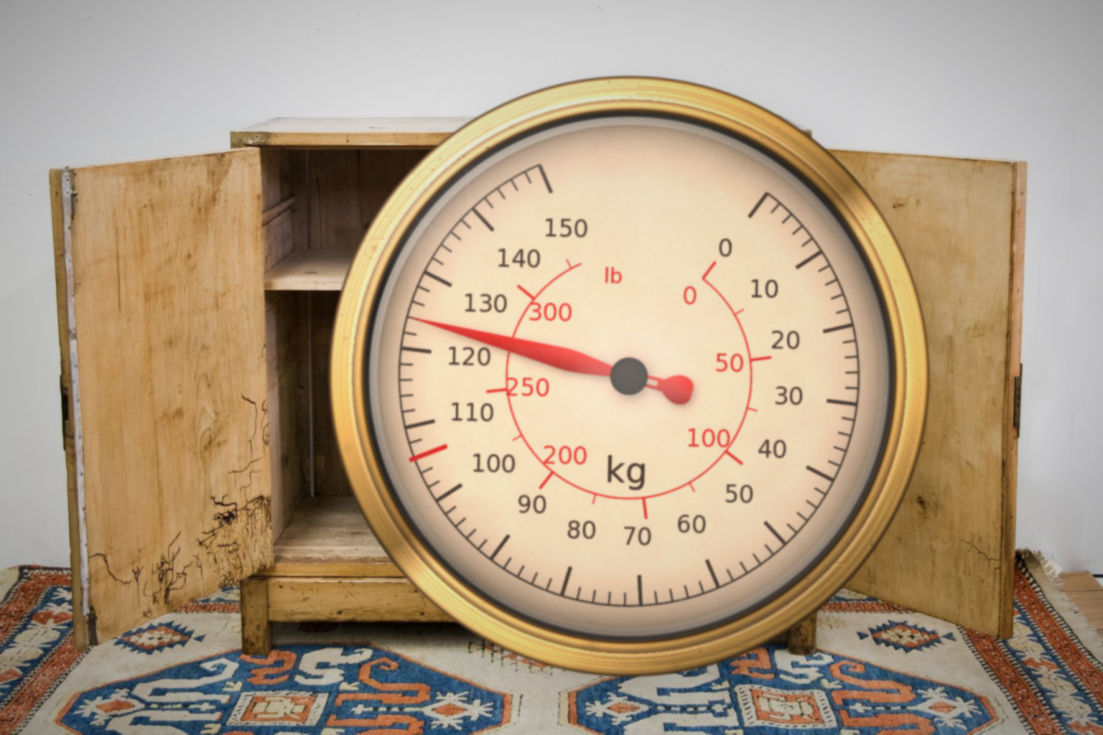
124 kg
